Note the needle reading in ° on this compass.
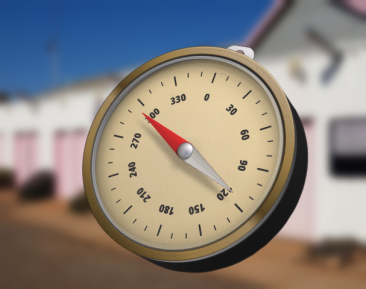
295 °
